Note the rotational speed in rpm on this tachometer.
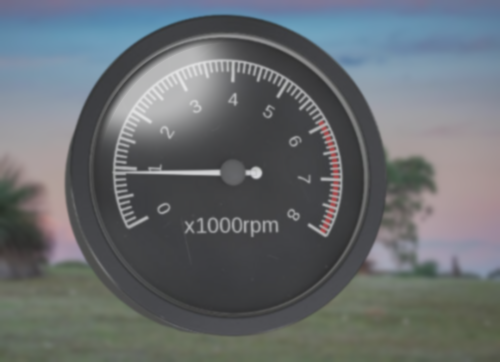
900 rpm
